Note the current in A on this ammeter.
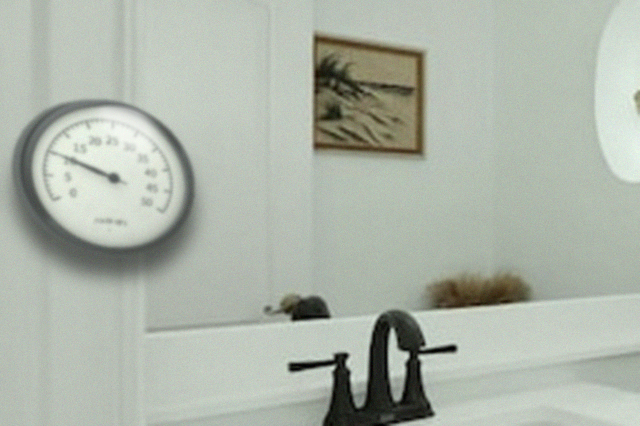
10 A
